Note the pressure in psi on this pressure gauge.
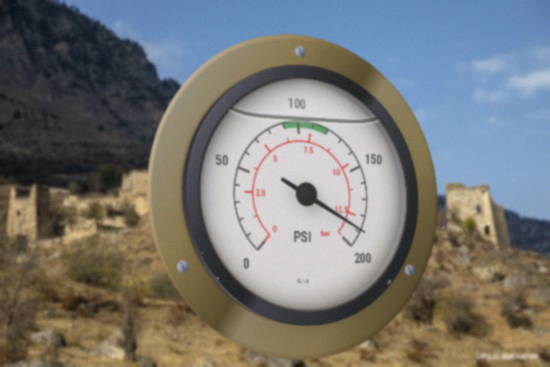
190 psi
